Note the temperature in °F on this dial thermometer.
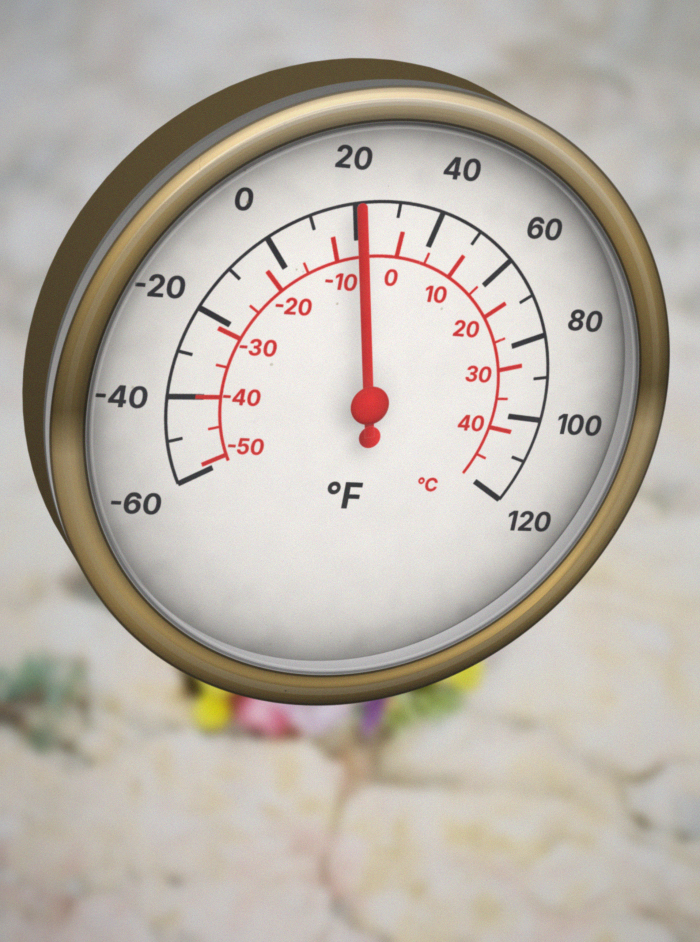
20 °F
